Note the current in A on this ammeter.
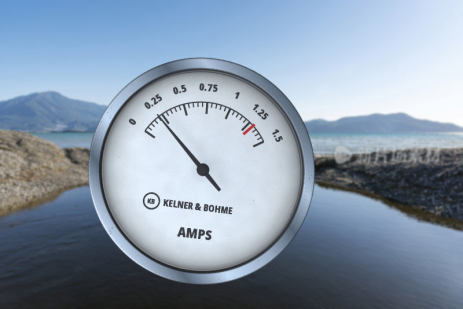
0.2 A
